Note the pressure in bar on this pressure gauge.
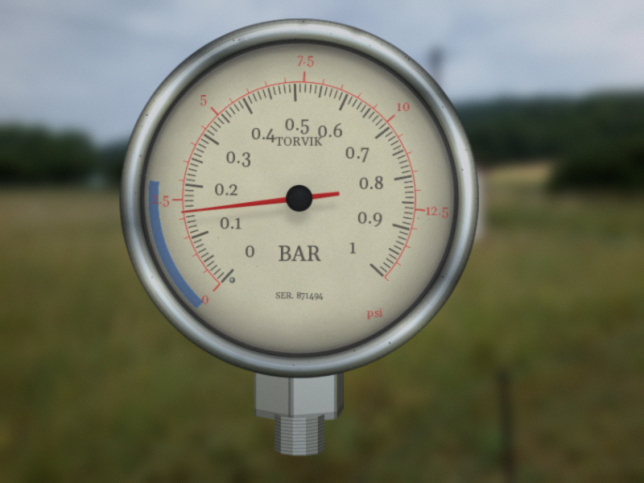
0.15 bar
